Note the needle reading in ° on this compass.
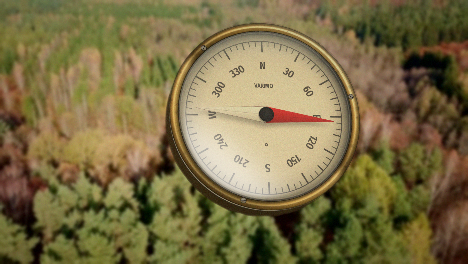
95 °
